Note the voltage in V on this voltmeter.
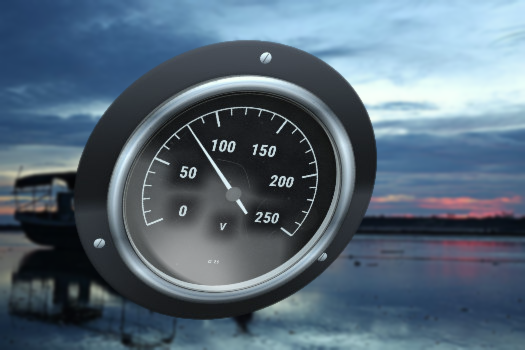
80 V
